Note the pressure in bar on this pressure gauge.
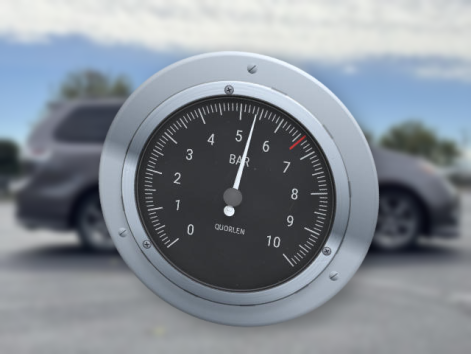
5.4 bar
